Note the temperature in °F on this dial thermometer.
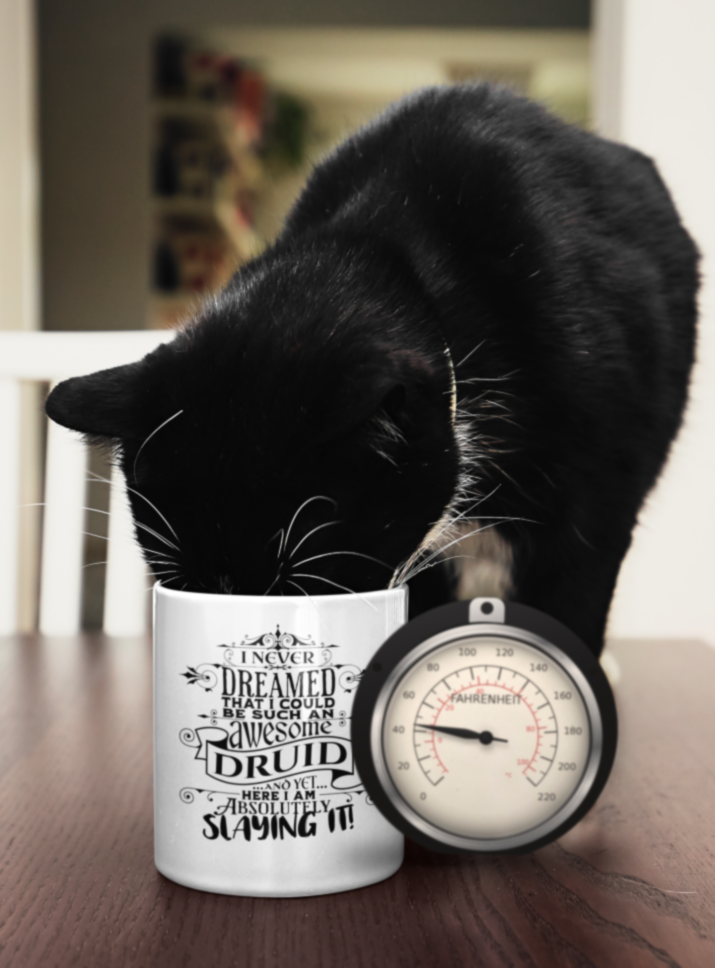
45 °F
